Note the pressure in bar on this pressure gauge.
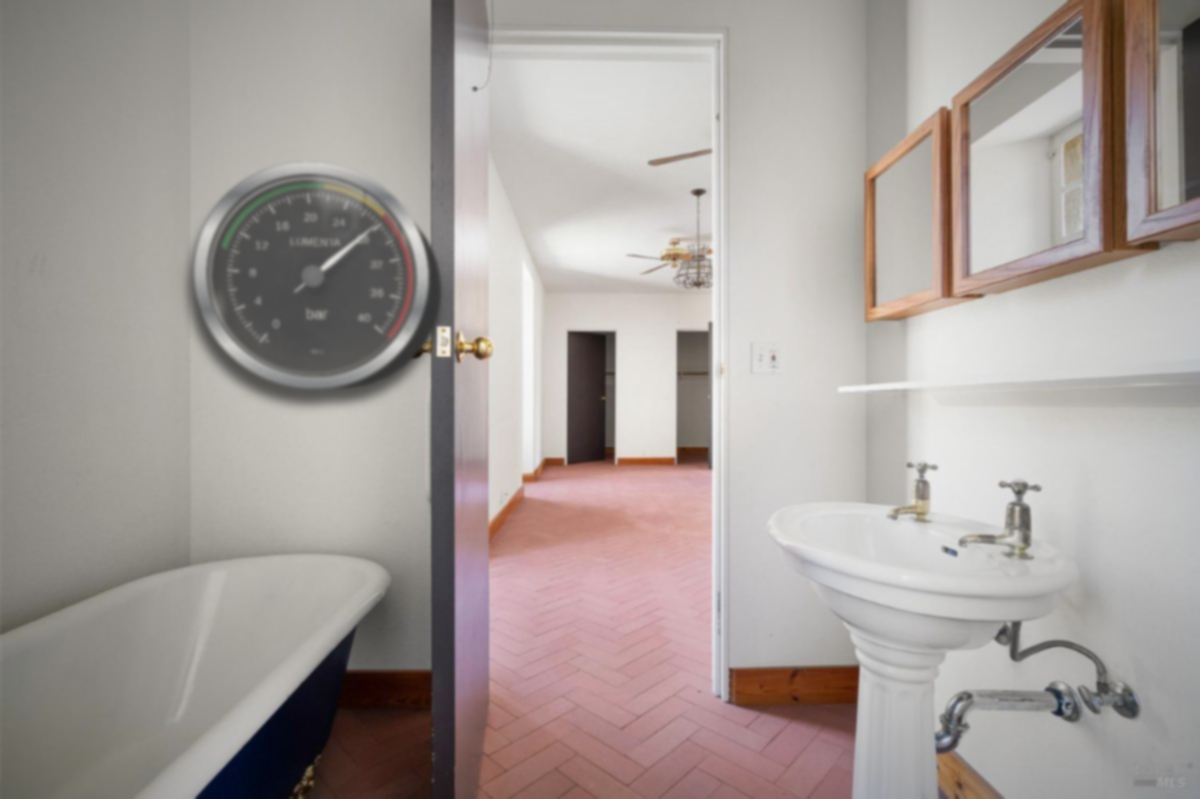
28 bar
